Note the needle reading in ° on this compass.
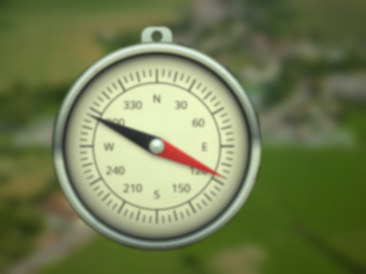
115 °
